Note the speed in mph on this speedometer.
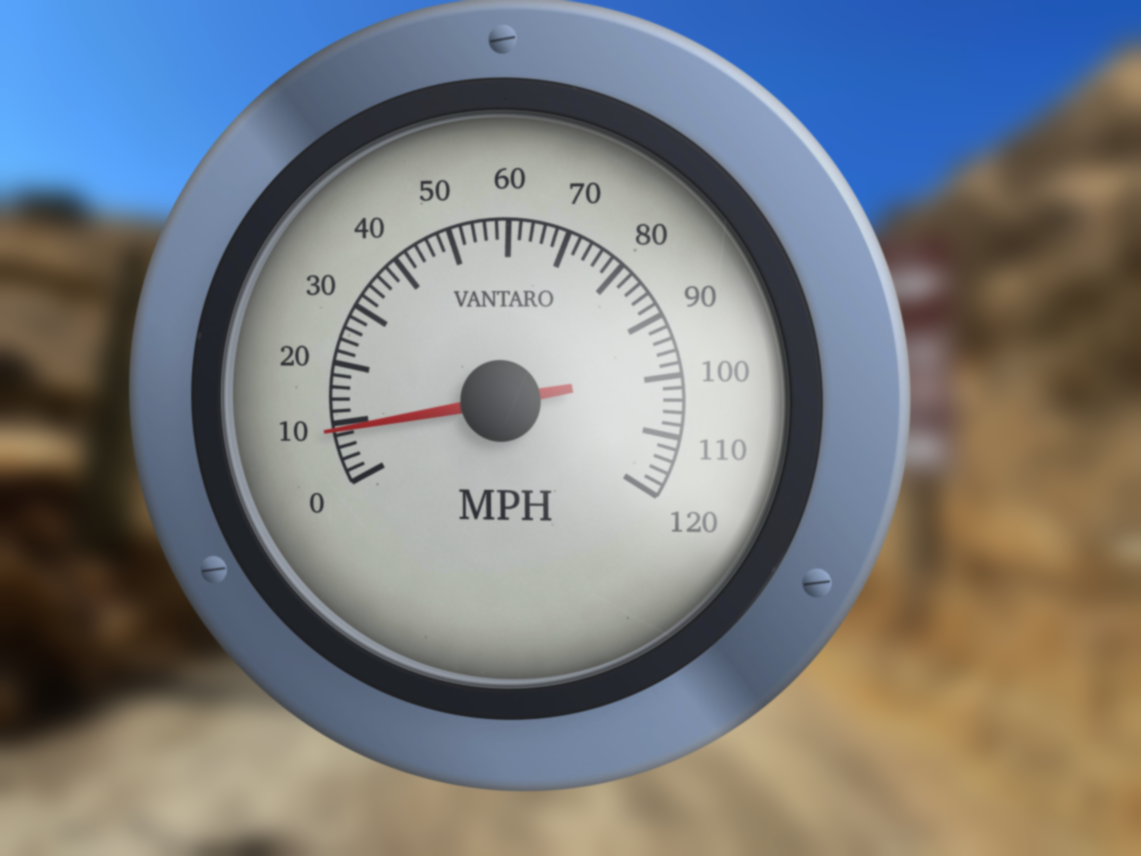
9 mph
